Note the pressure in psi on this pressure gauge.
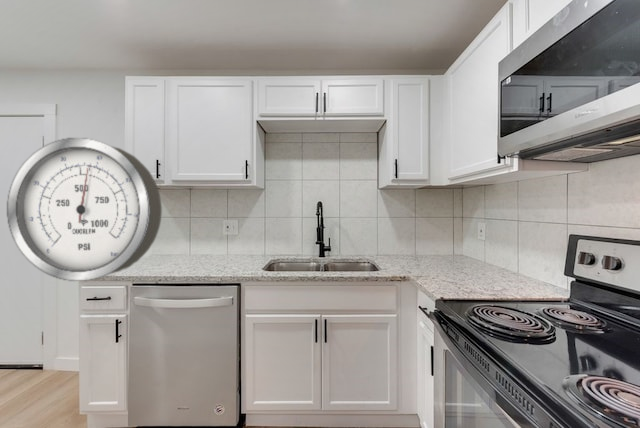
550 psi
